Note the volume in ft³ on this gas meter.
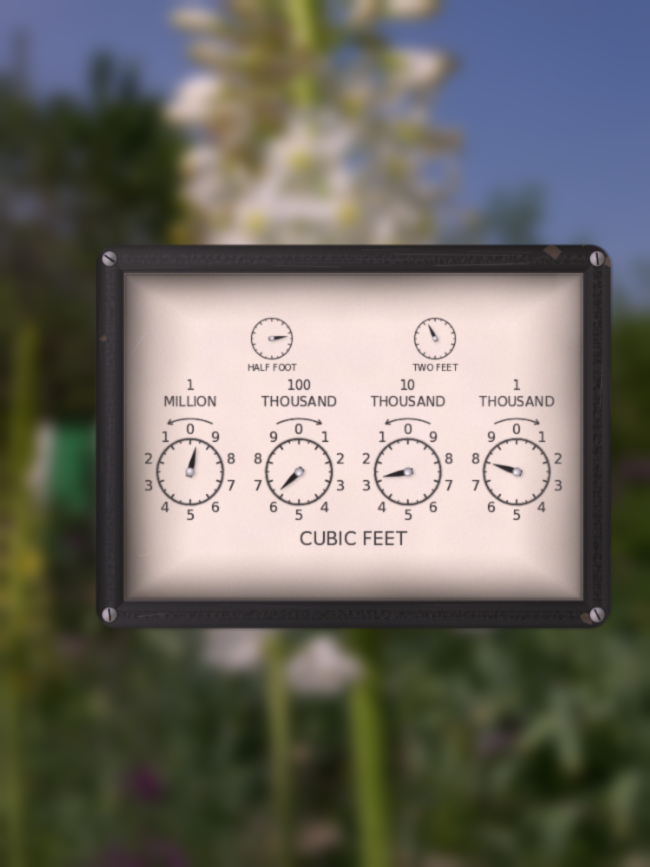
962800 ft³
